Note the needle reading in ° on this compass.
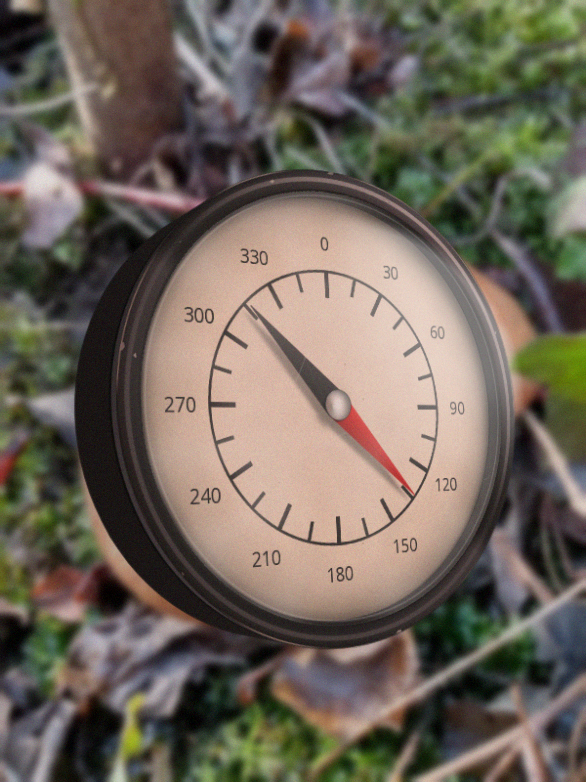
135 °
